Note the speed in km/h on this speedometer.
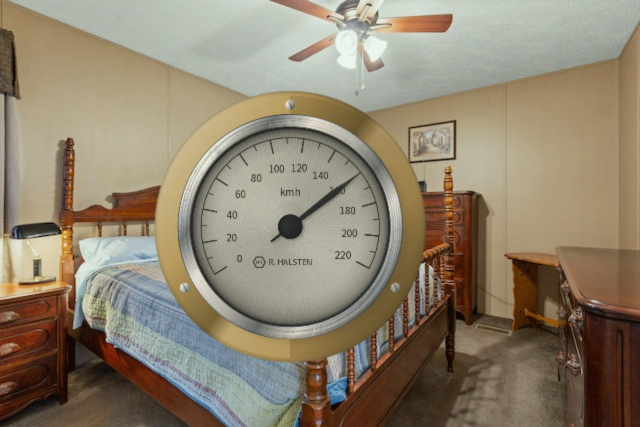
160 km/h
